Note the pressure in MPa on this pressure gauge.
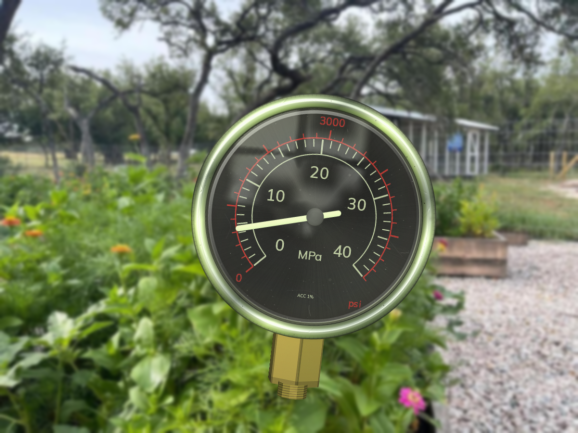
4.5 MPa
